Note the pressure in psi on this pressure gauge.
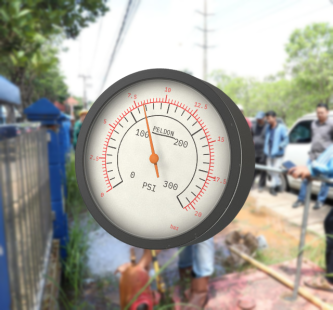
120 psi
